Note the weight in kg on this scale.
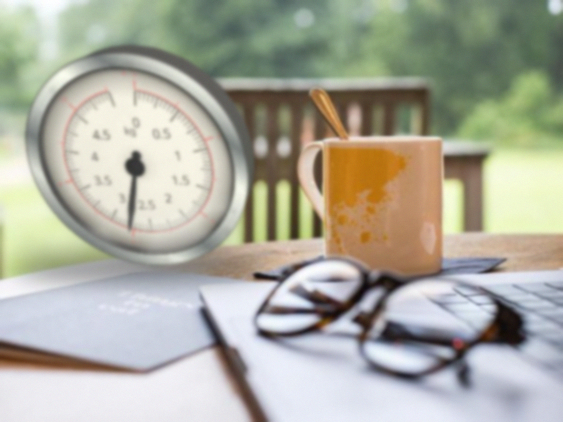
2.75 kg
